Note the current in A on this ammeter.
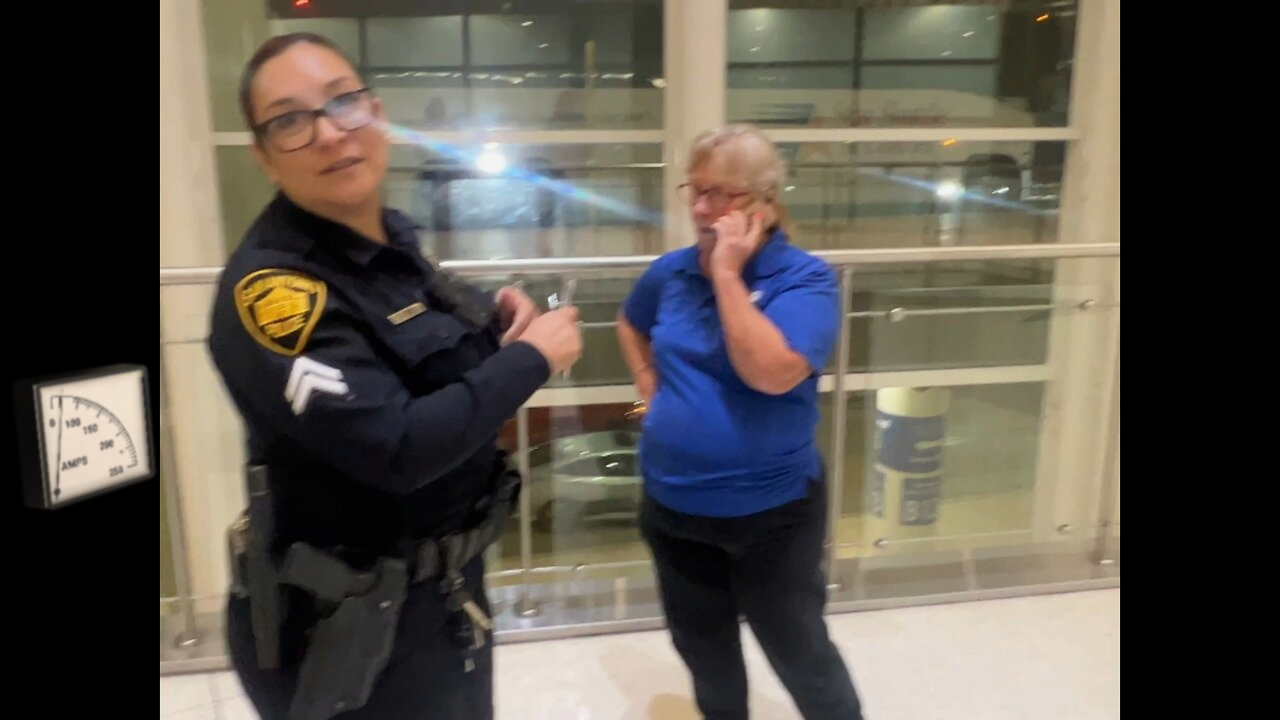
50 A
